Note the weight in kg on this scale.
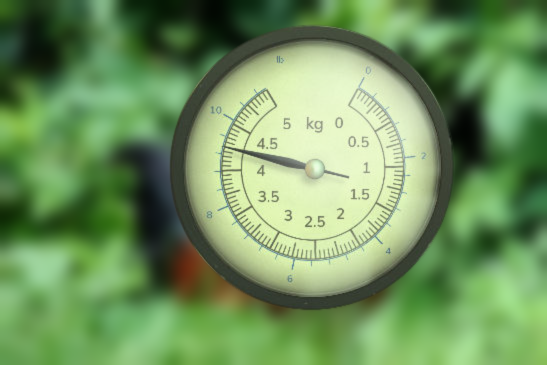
4.25 kg
